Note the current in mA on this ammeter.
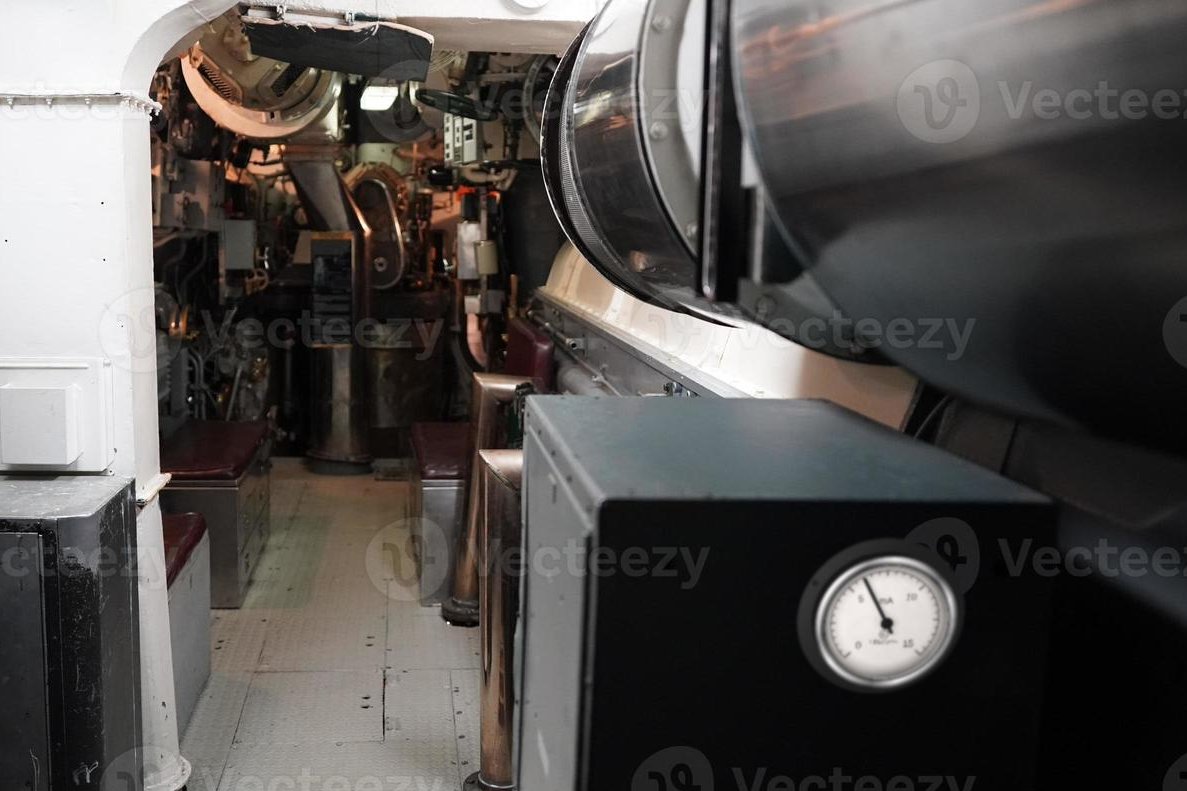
6 mA
